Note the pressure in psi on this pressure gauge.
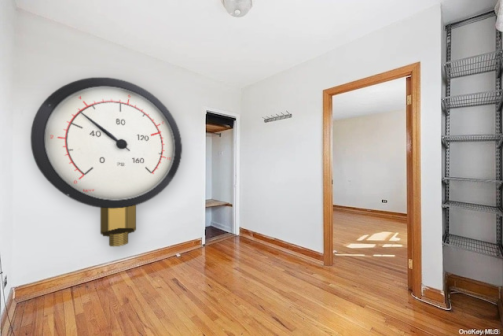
50 psi
